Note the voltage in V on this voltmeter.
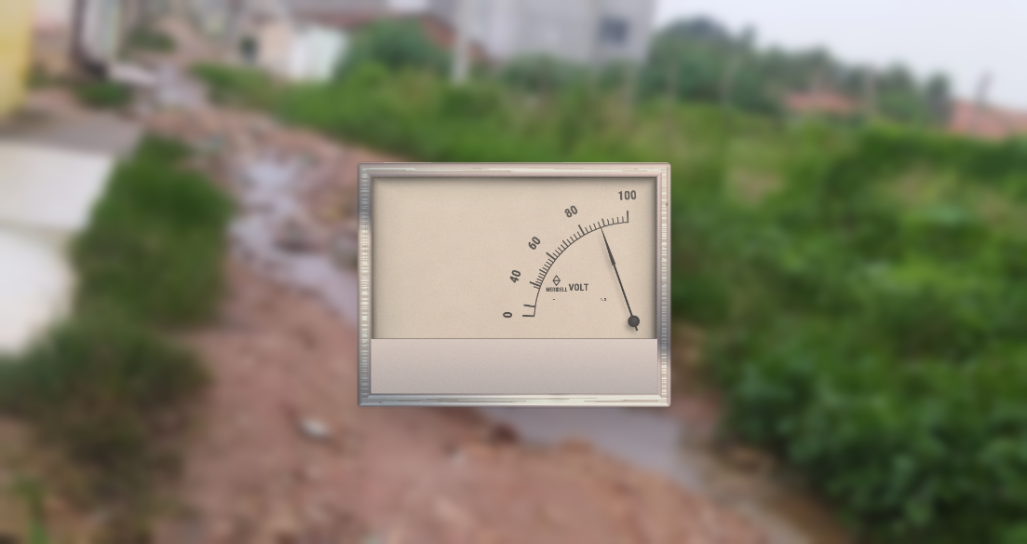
88 V
